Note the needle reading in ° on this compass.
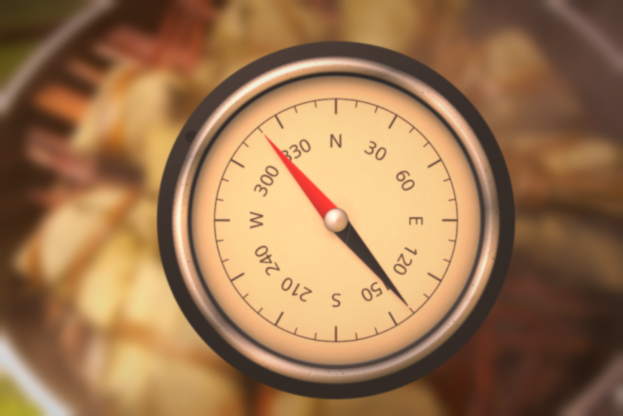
320 °
